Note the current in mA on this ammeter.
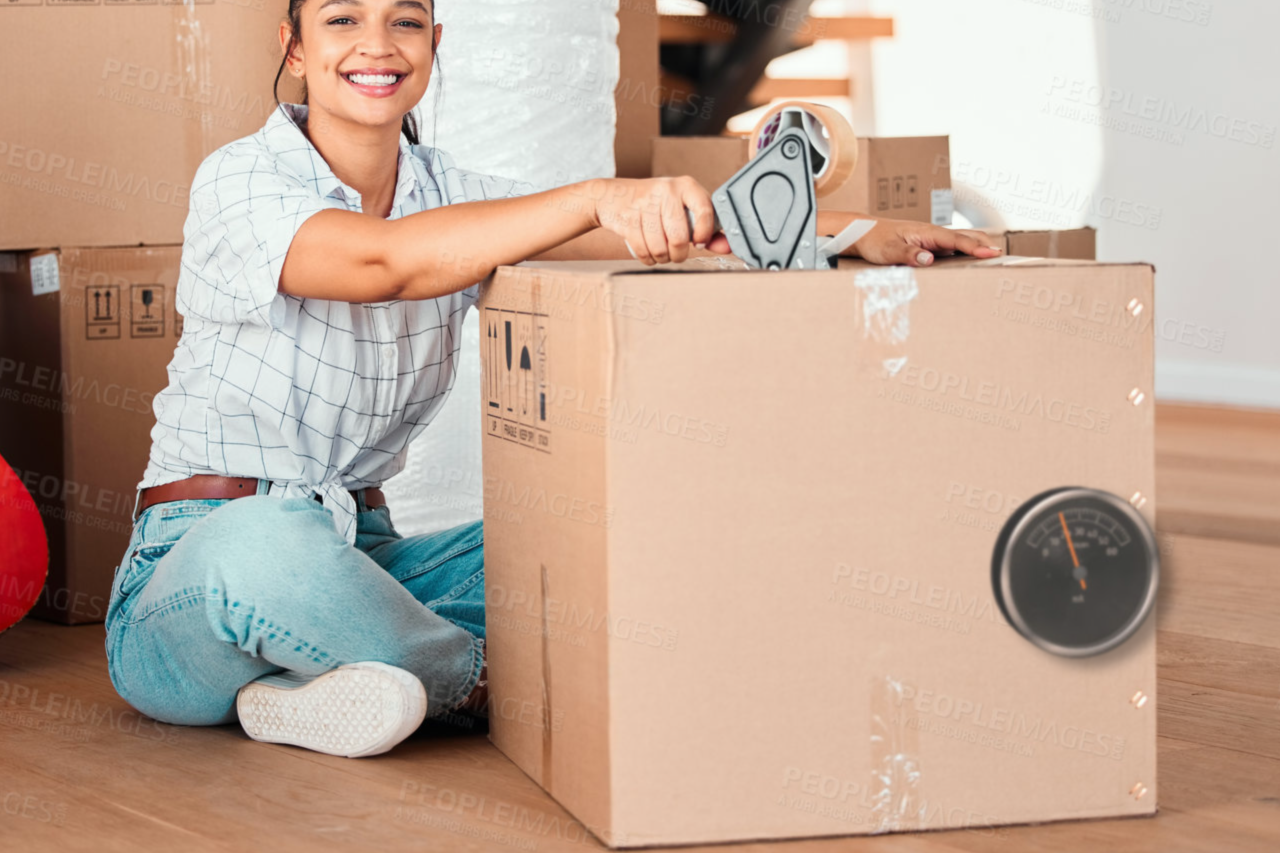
20 mA
